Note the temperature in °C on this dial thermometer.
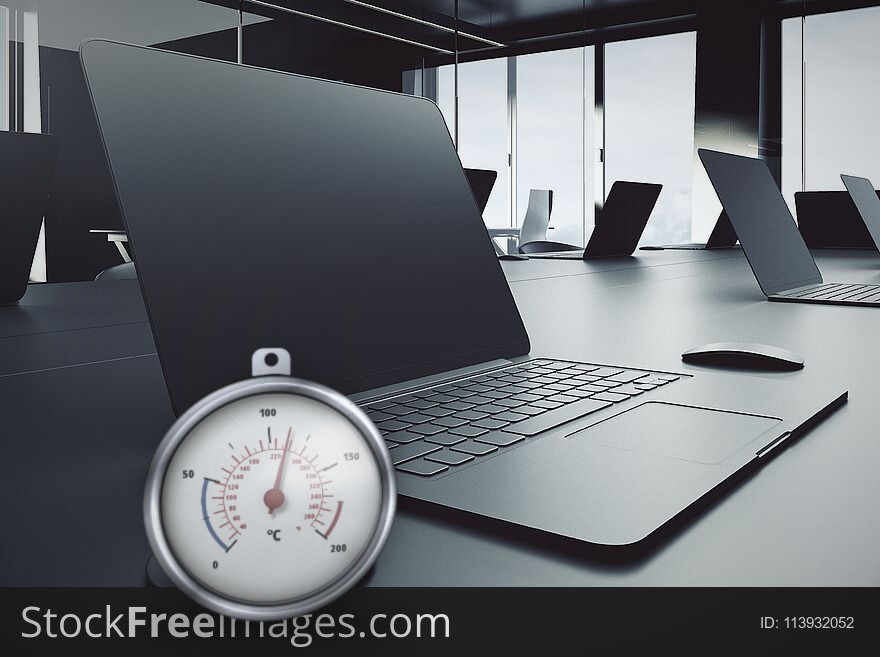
112.5 °C
